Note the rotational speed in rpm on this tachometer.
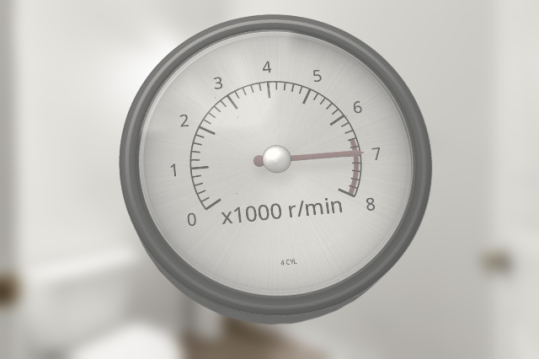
7000 rpm
